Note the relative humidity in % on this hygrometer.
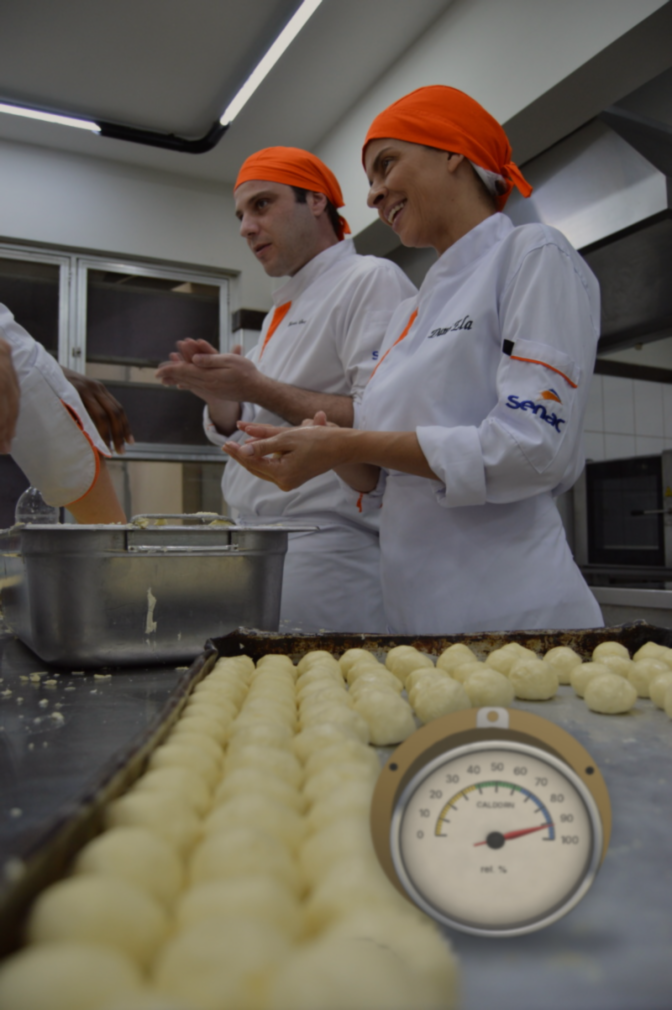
90 %
